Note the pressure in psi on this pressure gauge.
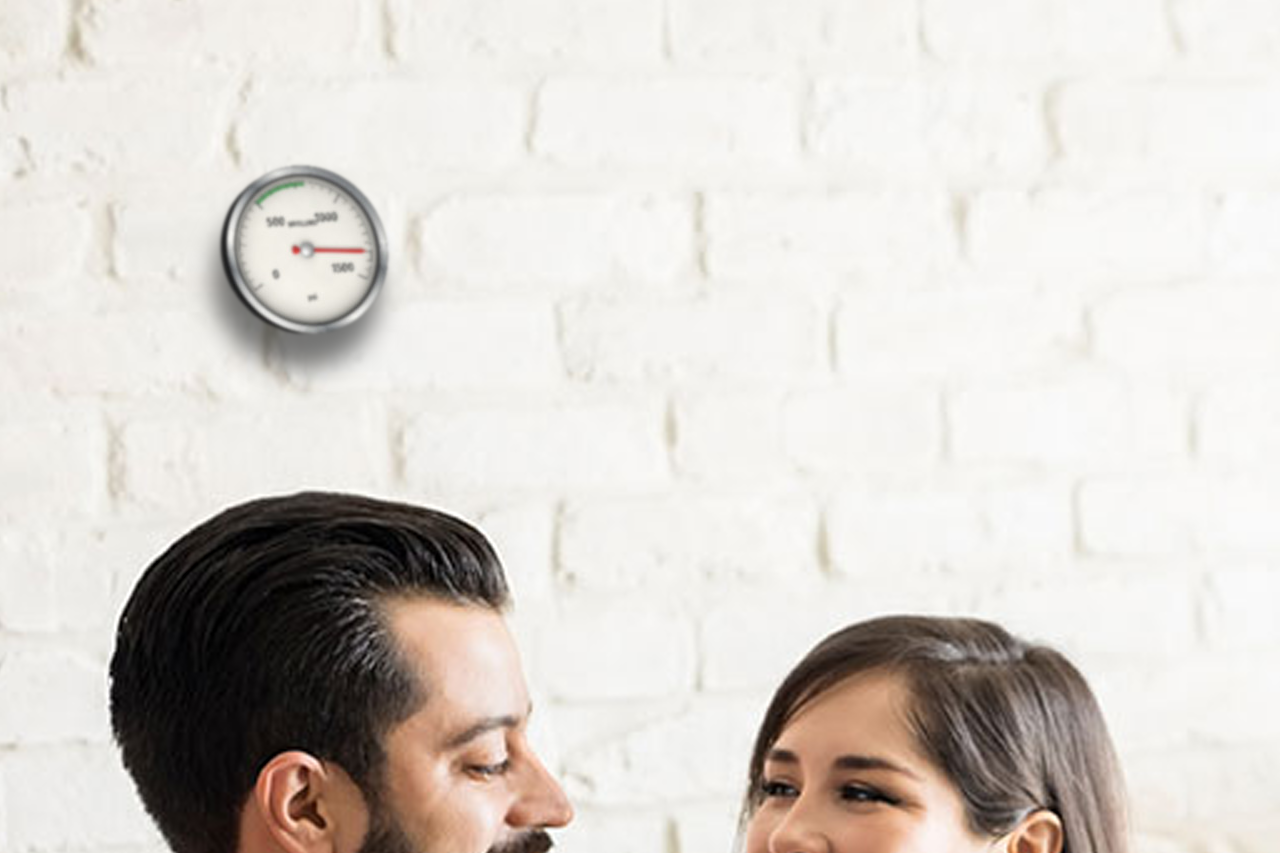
1350 psi
